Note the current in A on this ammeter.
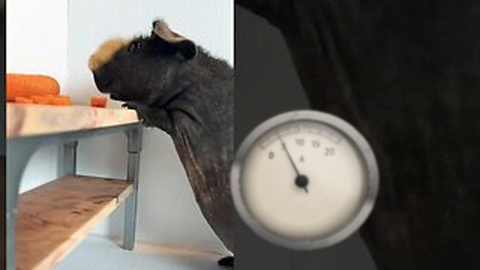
5 A
